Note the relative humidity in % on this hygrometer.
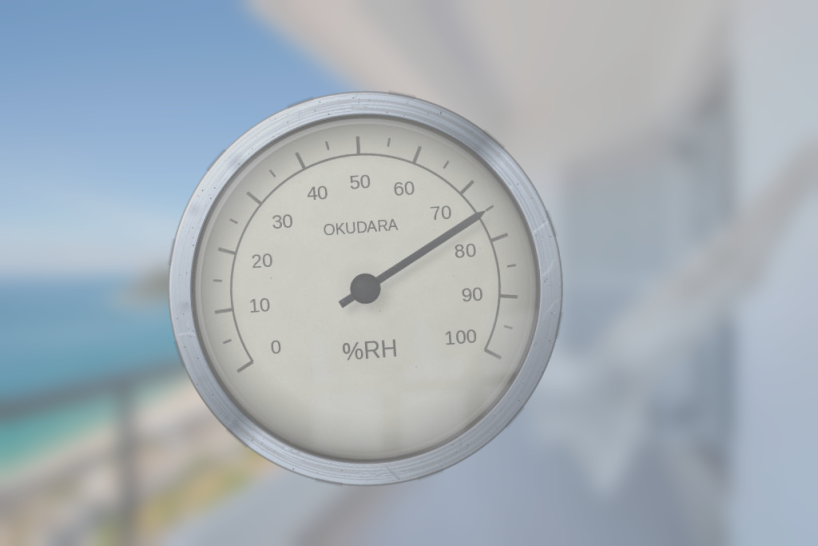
75 %
